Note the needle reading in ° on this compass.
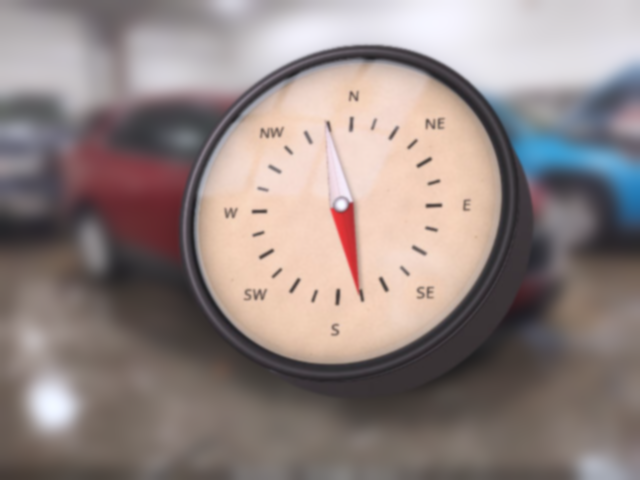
165 °
